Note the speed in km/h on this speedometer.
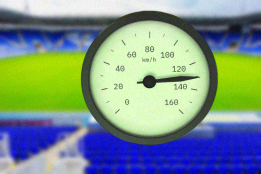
130 km/h
